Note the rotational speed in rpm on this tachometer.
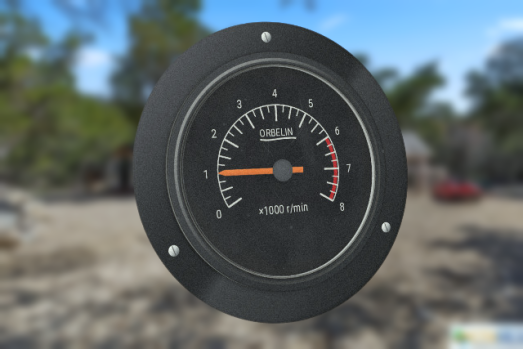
1000 rpm
